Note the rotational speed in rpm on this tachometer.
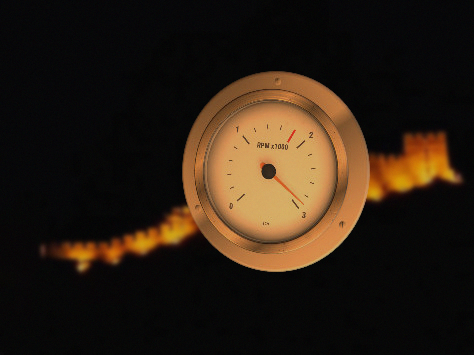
2900 rpm
